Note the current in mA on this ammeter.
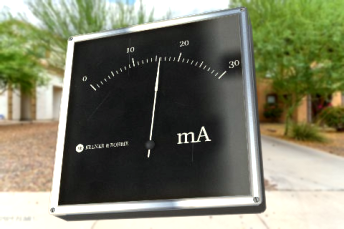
16 mA
